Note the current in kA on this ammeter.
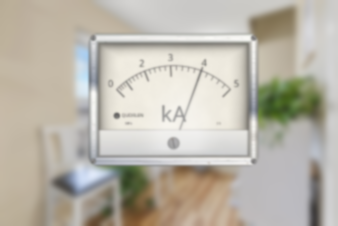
4 kA
